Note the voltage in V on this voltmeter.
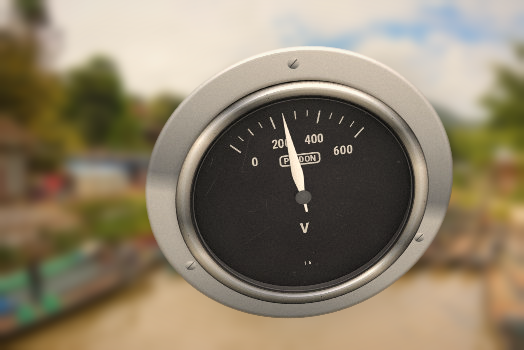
250 V
